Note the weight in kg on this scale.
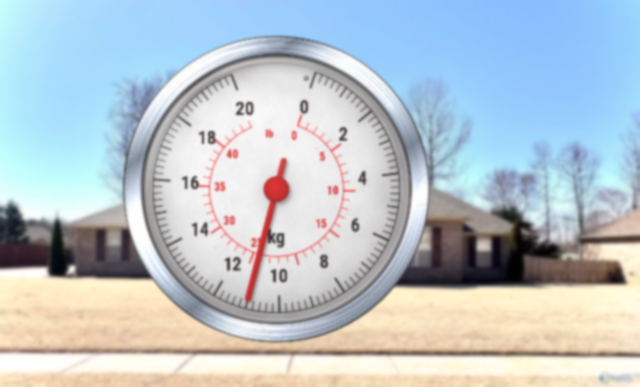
11 kg
